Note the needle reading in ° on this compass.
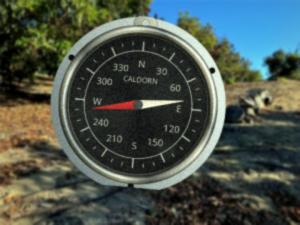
260 °
